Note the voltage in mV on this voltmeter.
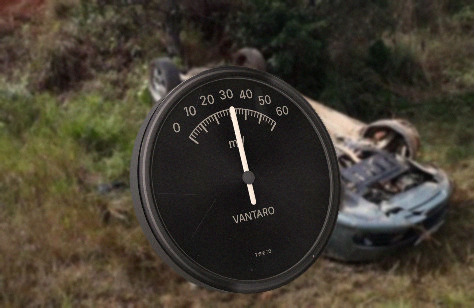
30 mV
